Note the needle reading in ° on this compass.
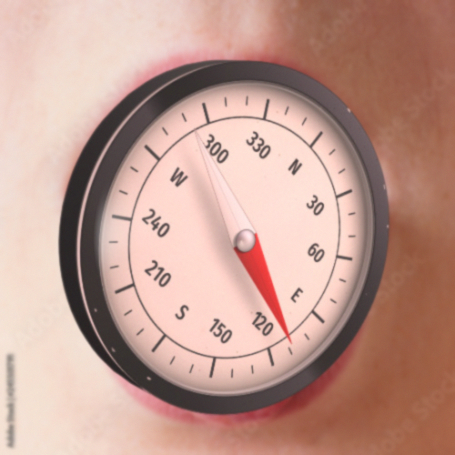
110 °
